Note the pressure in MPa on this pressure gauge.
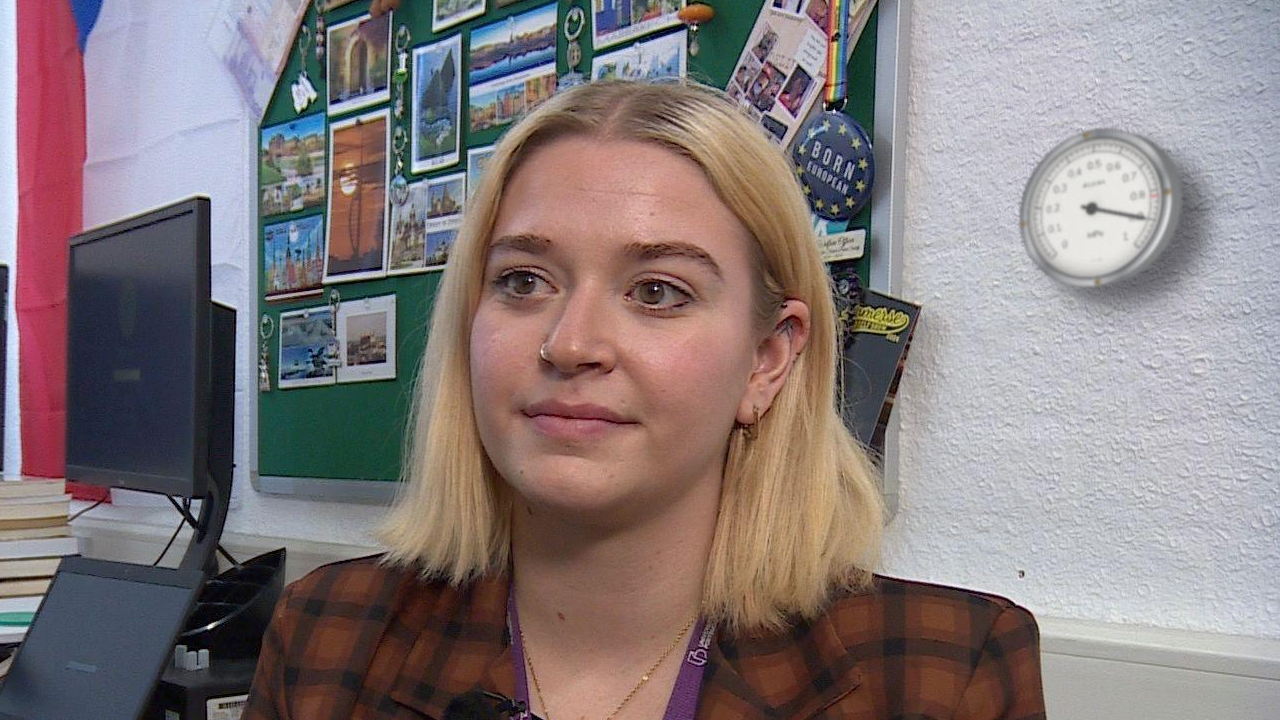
0.9 MPa
